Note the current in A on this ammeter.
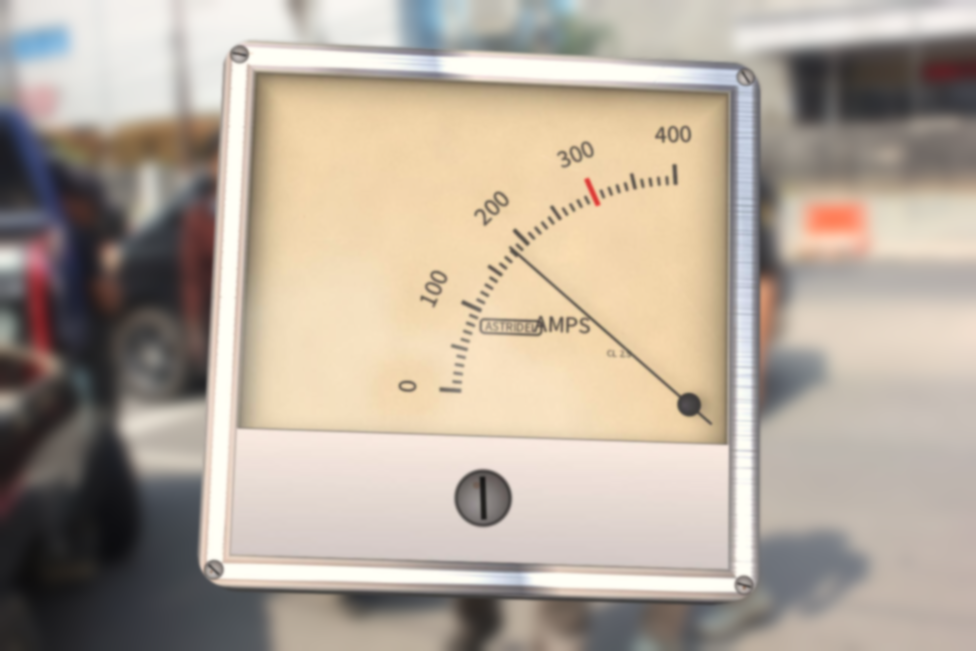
180 A
